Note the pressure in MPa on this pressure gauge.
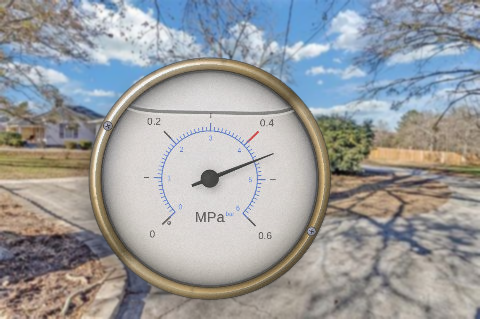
0.45 MPa
